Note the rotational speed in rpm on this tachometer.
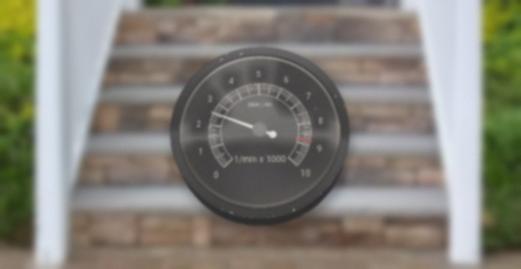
2500 rpm
